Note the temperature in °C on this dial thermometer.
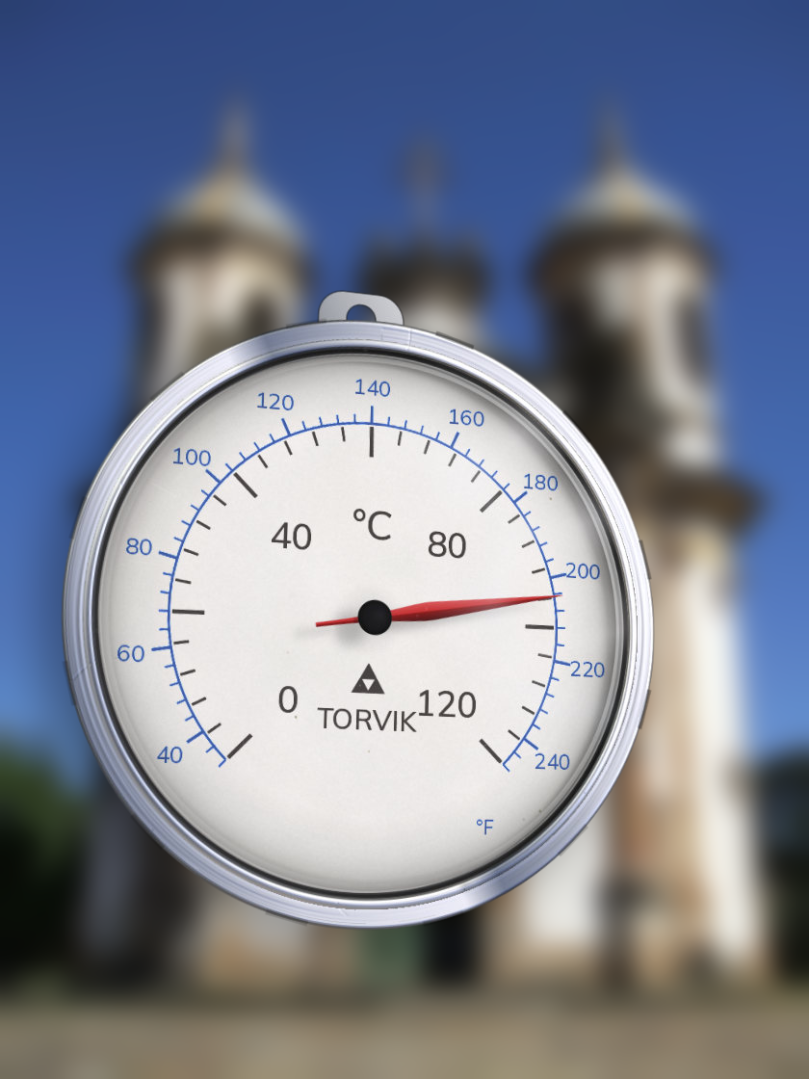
96 °C
